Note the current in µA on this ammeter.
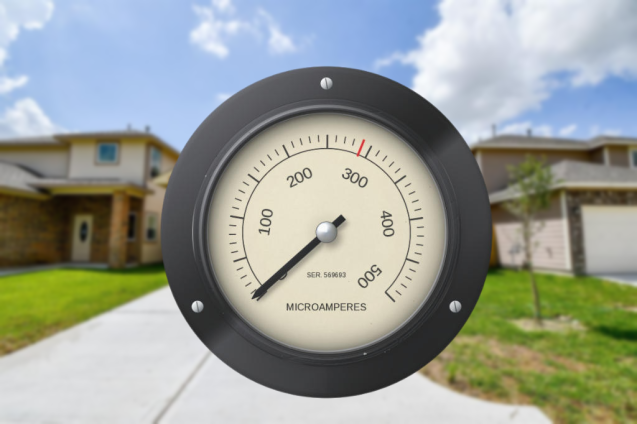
5 µA
